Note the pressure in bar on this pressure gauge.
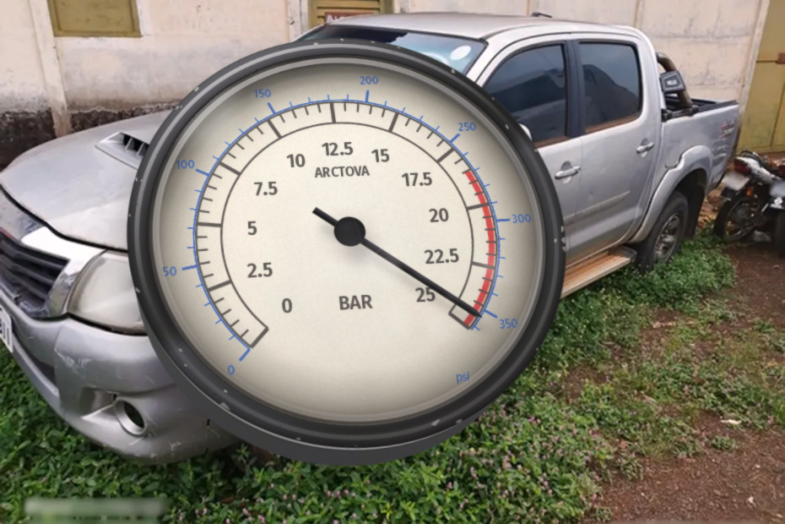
24.5 bar
